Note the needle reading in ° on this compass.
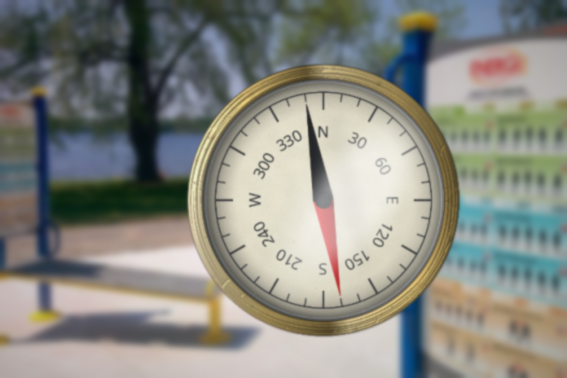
170 °
